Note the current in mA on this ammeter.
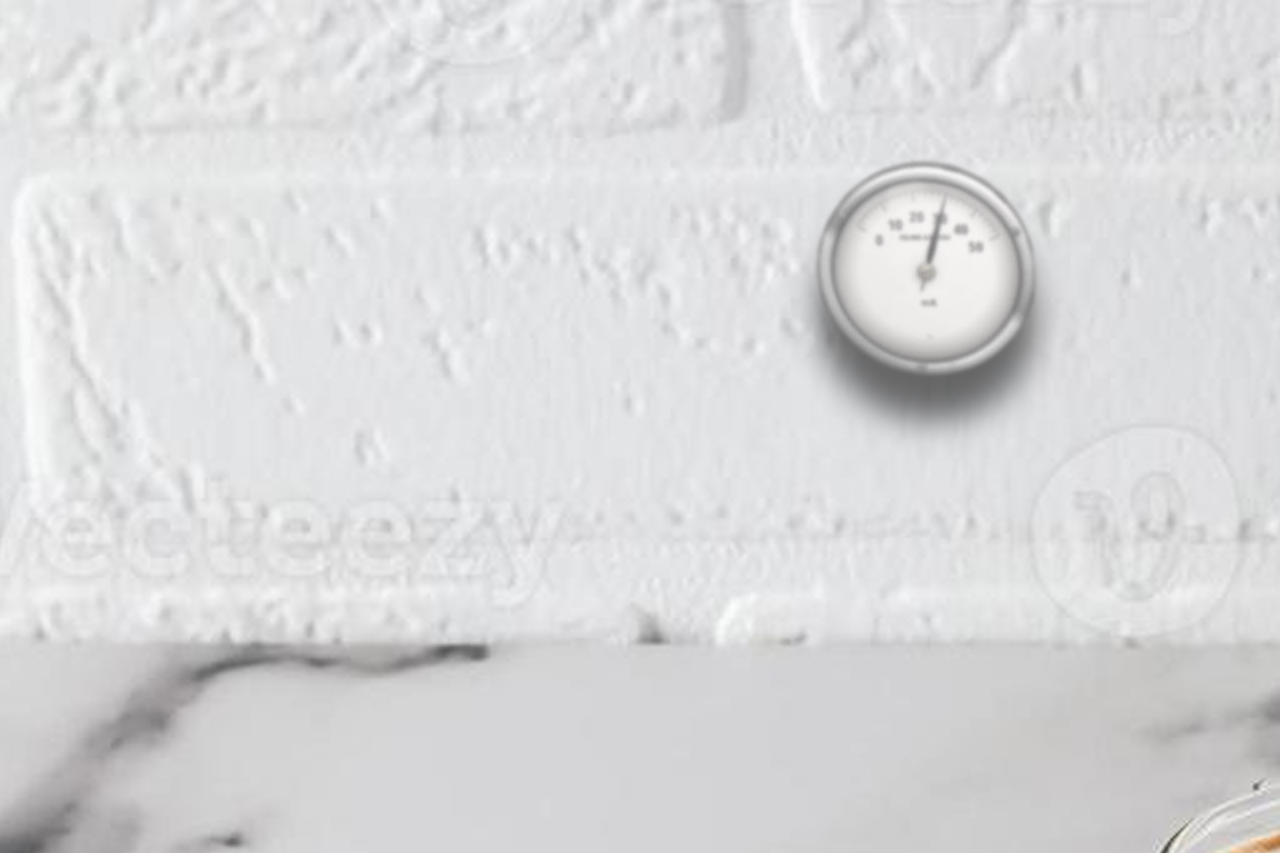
30 mA
